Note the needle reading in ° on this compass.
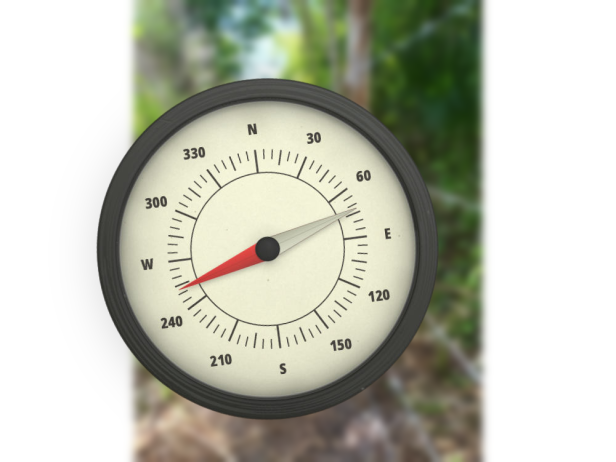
252.5 °
